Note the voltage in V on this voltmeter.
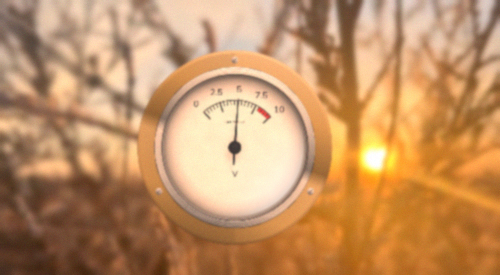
5 V
